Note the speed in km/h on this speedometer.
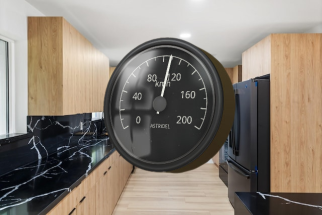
110 km/h
